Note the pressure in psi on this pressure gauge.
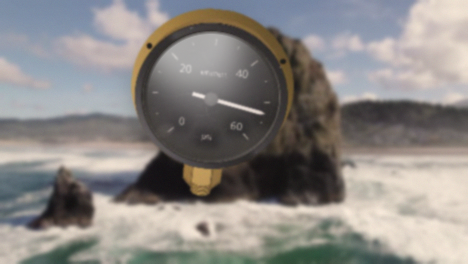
52.5 psi
